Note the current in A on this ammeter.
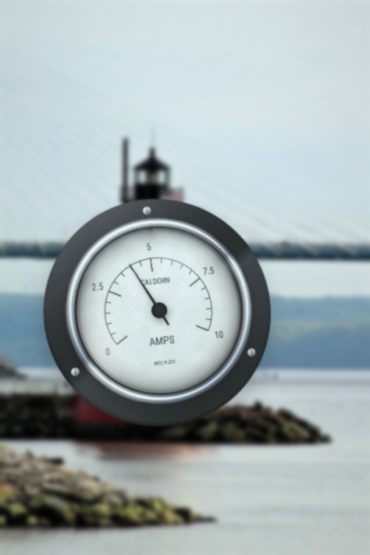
4 A
